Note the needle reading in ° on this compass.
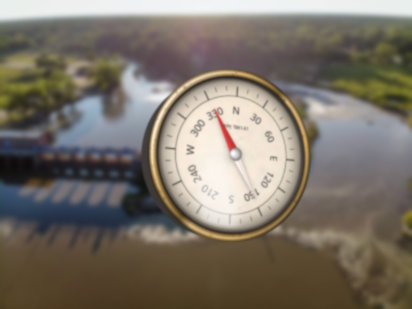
330 °
